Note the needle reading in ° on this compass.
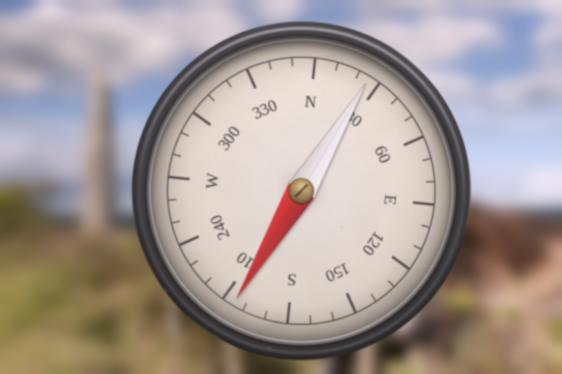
205 °
